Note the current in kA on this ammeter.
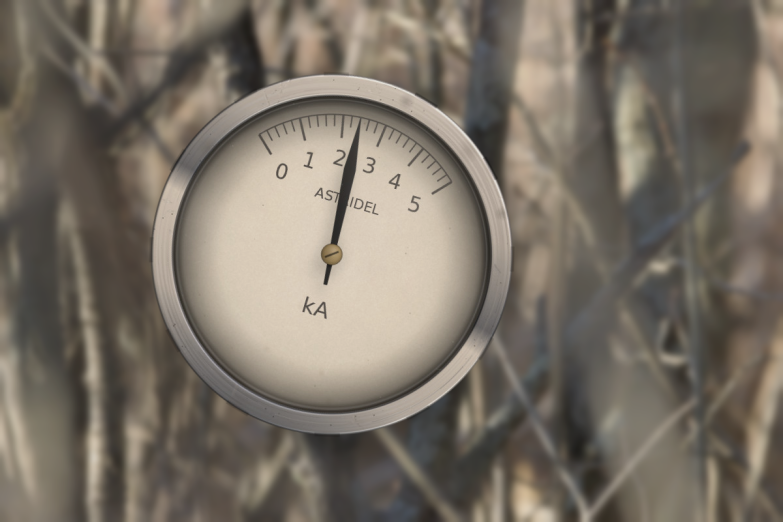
2.4 kA
